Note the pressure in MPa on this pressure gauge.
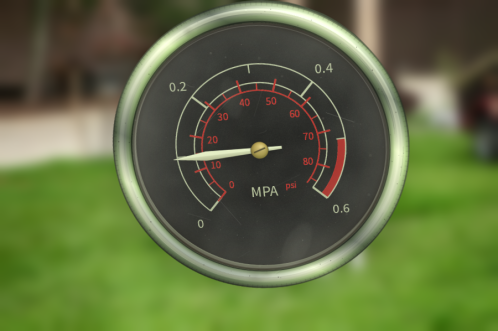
0.1 MPa
